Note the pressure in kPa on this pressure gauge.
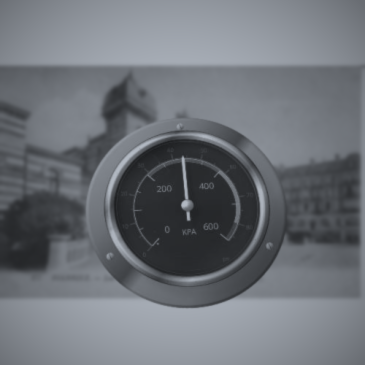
300 kPa
